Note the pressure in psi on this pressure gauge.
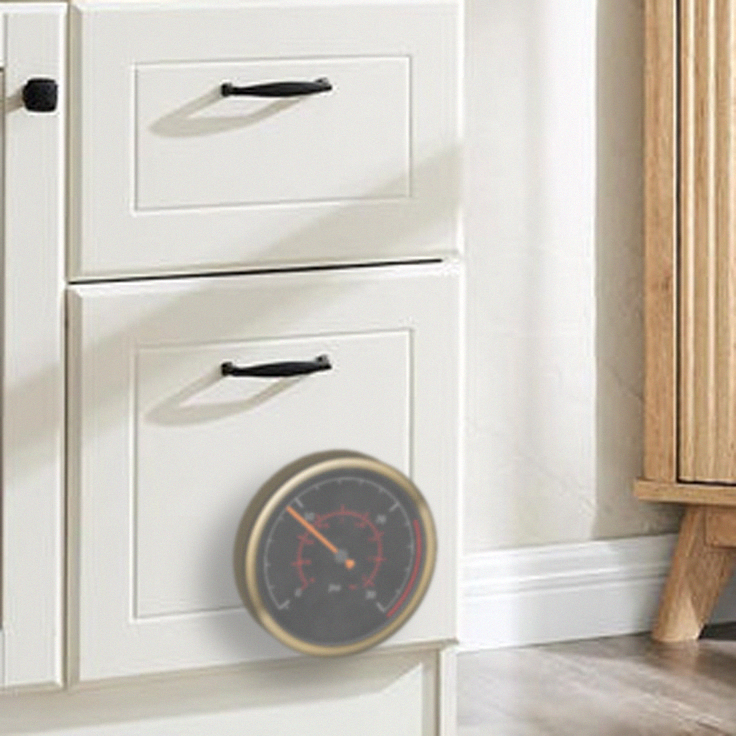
9 psi
